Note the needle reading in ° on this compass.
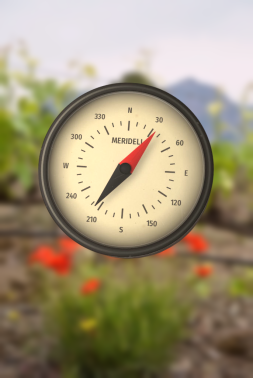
35 °
